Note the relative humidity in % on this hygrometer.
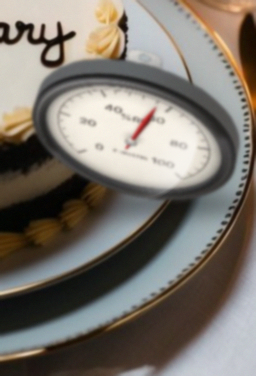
56 %
